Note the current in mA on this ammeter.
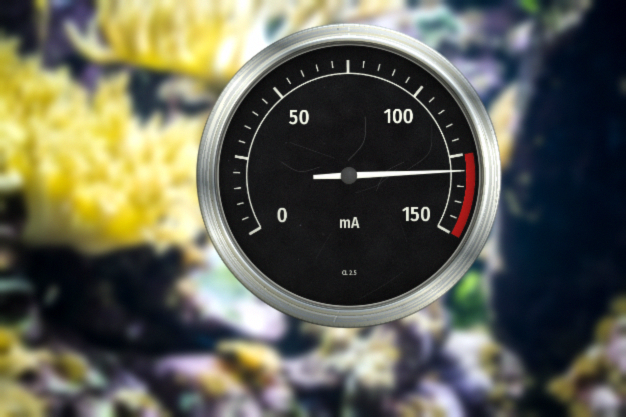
130 mA
